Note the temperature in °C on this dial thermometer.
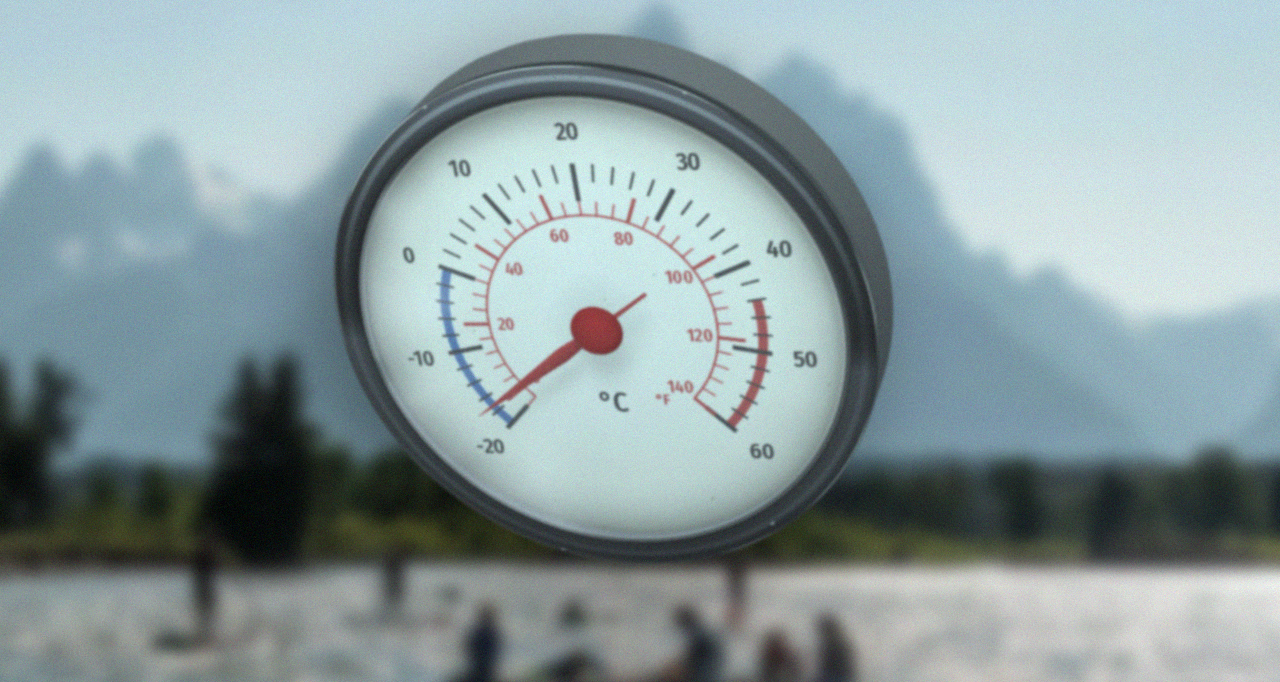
-17 °C
